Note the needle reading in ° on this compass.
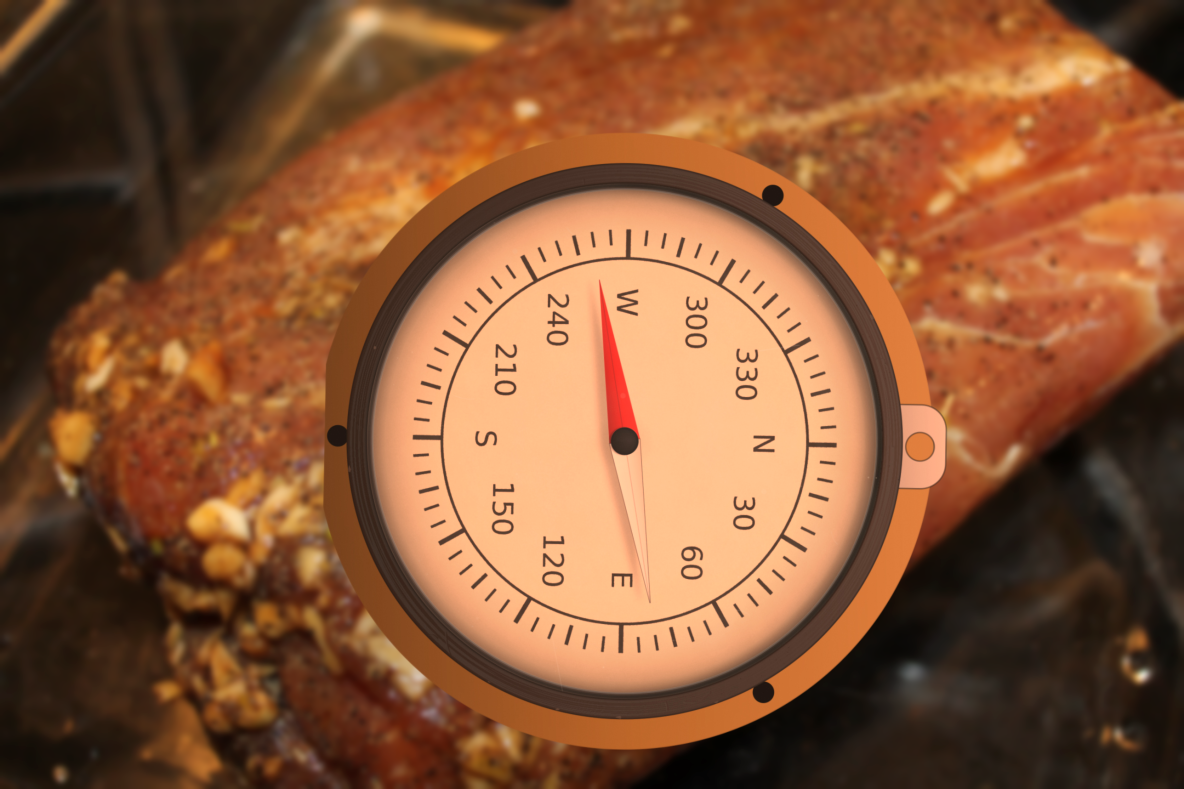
260 °
